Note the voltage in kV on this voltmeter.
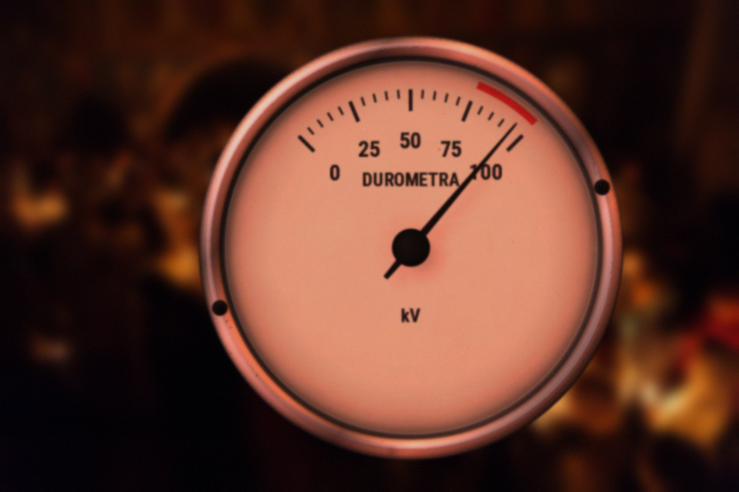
95 kV
